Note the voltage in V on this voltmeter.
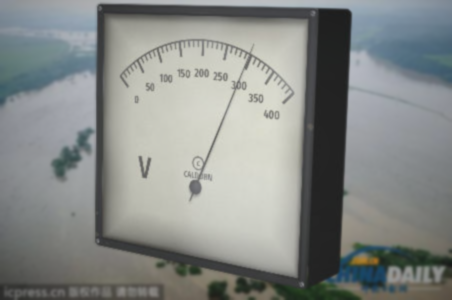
300 V
